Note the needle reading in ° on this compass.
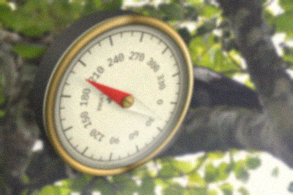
200 °
